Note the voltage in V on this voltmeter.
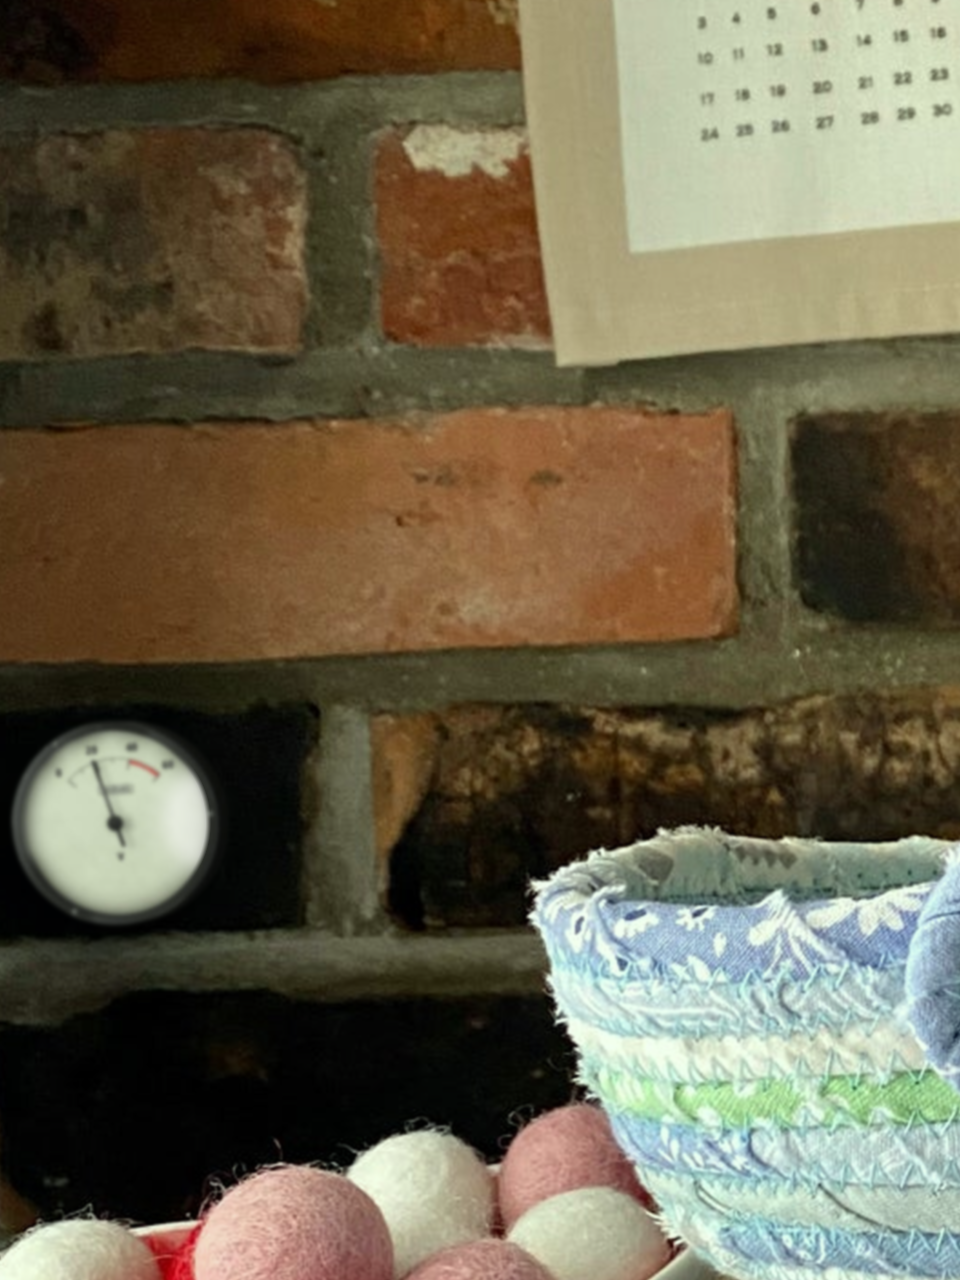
20 V
